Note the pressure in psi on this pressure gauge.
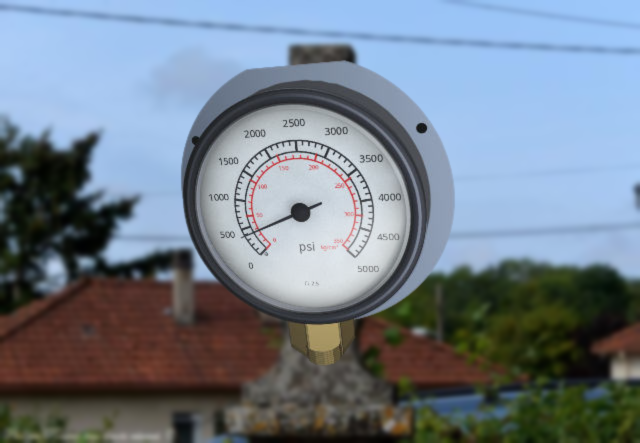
400 psi
